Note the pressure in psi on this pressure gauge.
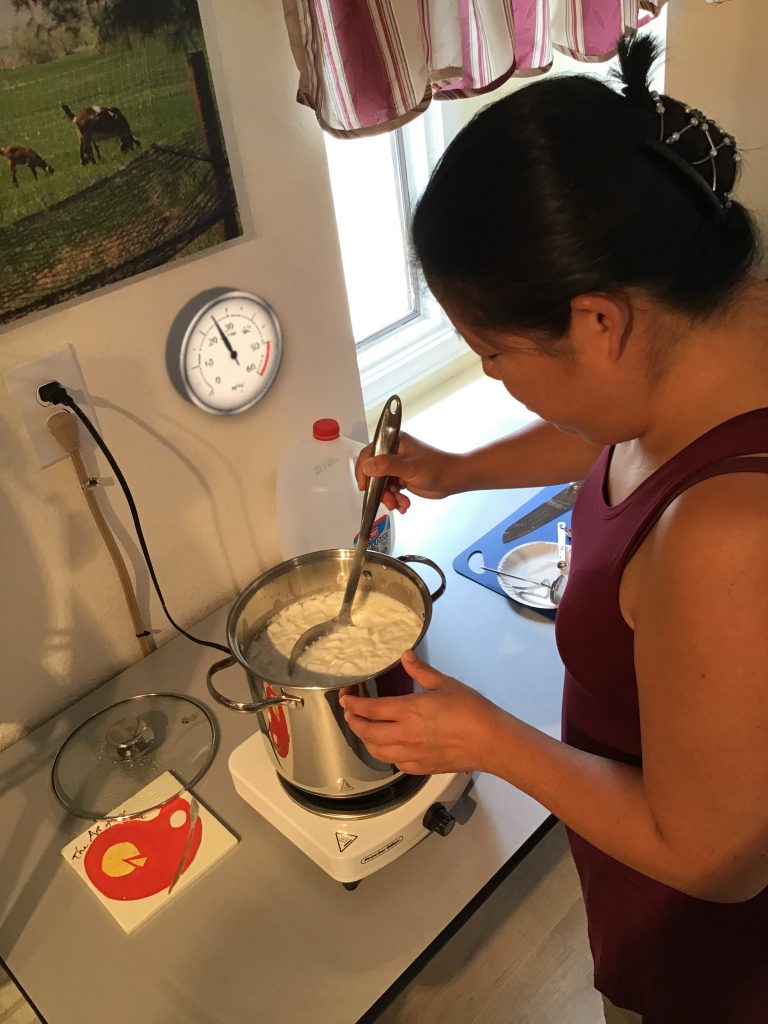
25 psi
